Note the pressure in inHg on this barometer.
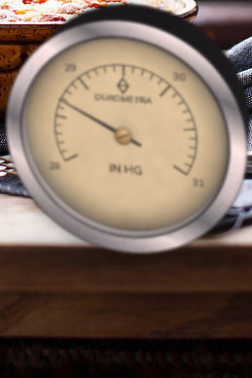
28.7 inHg
